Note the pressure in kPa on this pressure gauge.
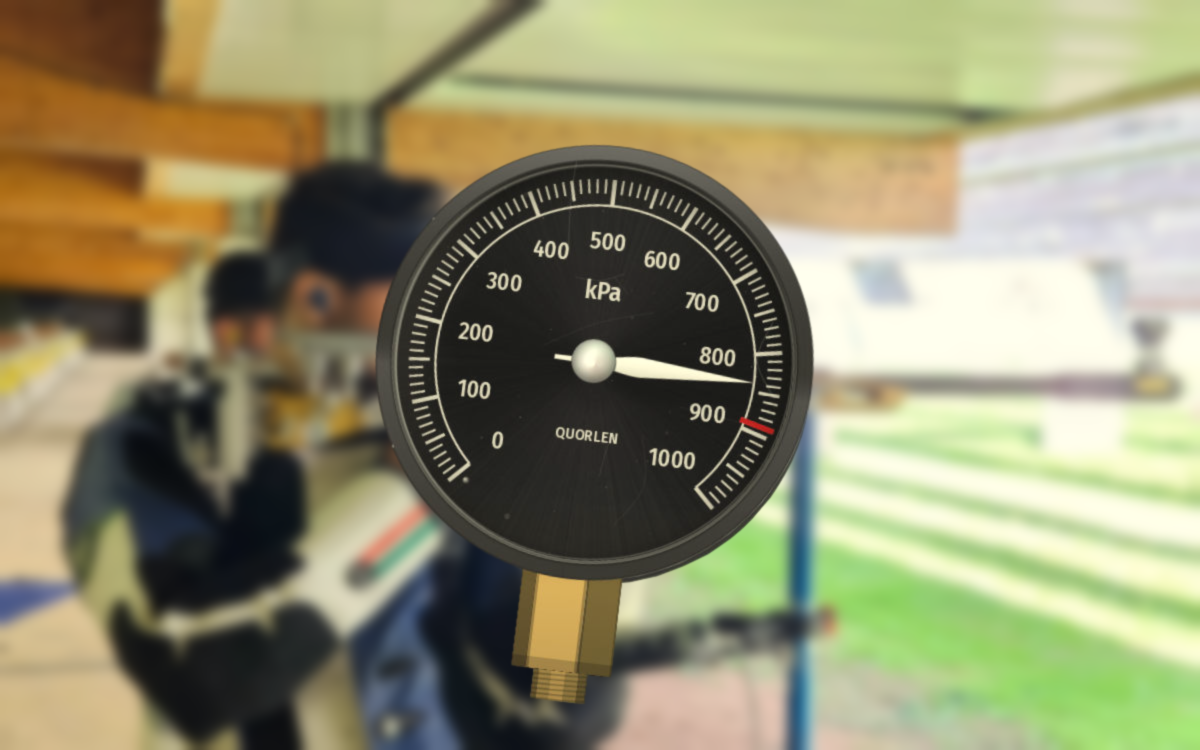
840 kPa
